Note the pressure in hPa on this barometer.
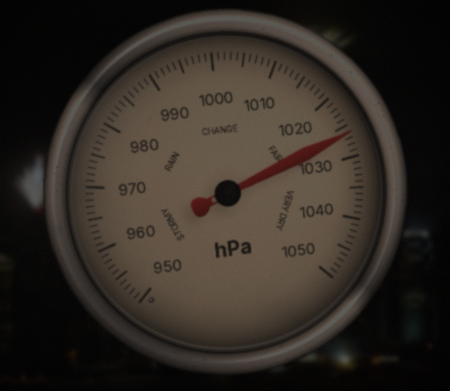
1026 hPa
